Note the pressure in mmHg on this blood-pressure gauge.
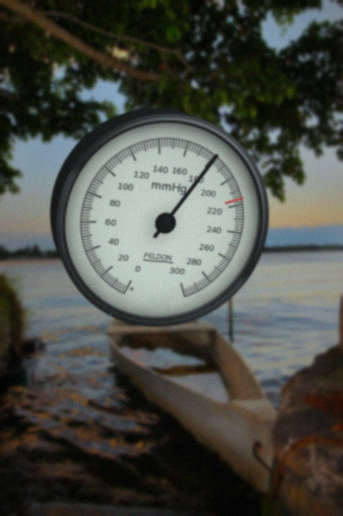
180 mmHg
